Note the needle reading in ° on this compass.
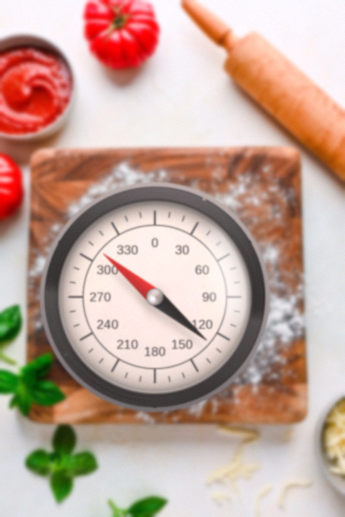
310 °
